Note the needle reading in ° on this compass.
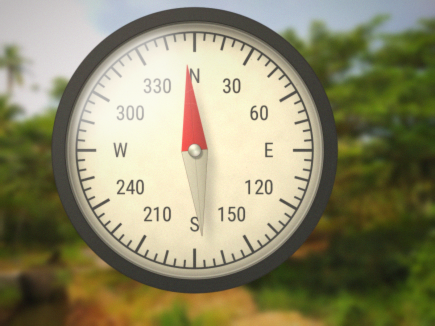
355 °
